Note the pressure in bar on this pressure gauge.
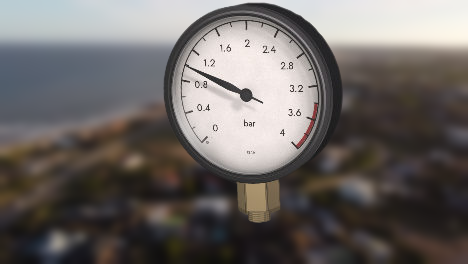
1 bar
